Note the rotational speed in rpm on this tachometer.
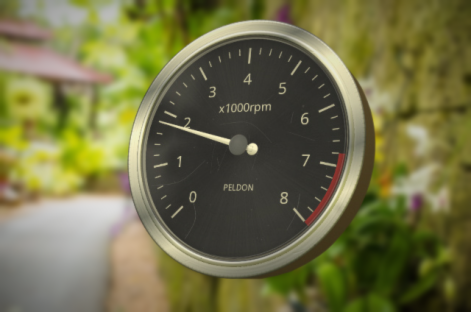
1800 rpm
